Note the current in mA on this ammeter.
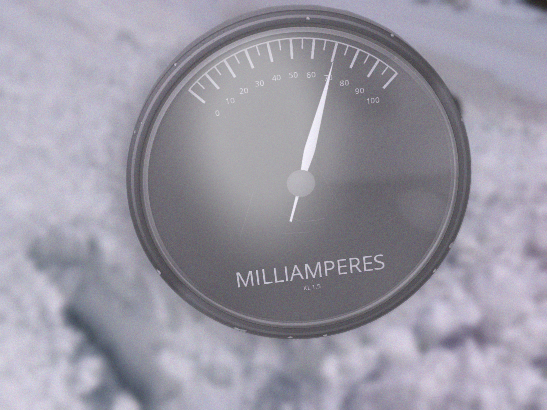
70 mA
